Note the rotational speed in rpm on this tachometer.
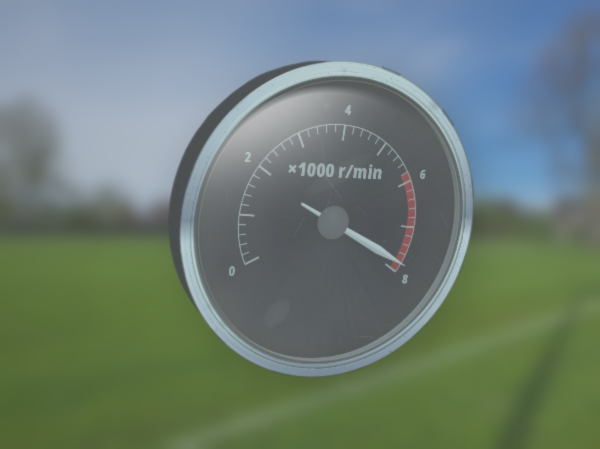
7800 rpm
